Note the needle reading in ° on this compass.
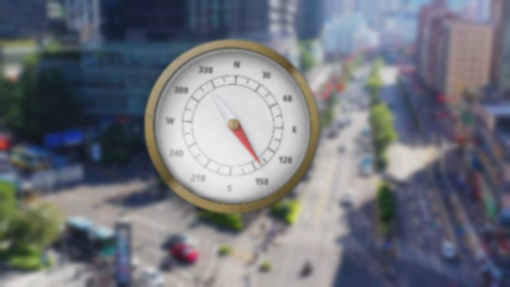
142.5 °
